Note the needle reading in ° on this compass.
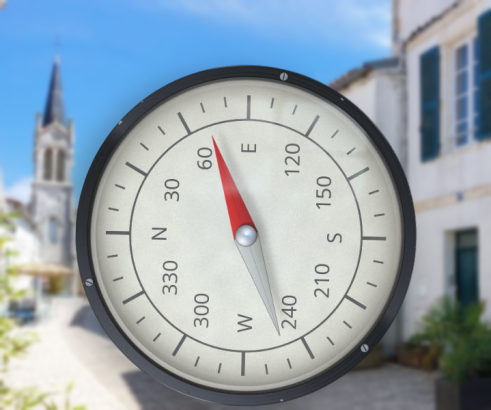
70 °
